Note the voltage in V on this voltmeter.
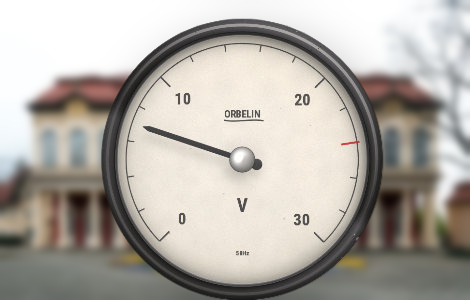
7 V
